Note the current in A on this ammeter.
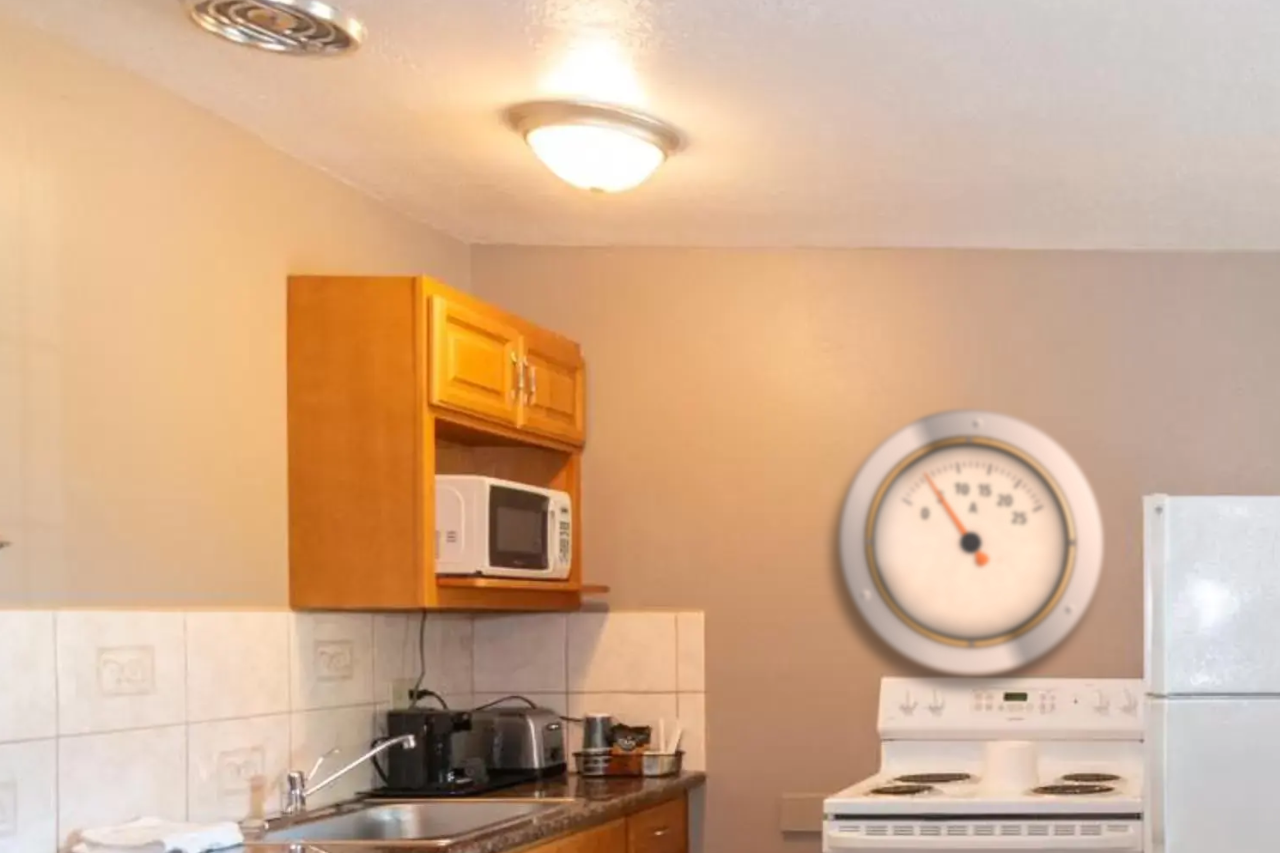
5 A
